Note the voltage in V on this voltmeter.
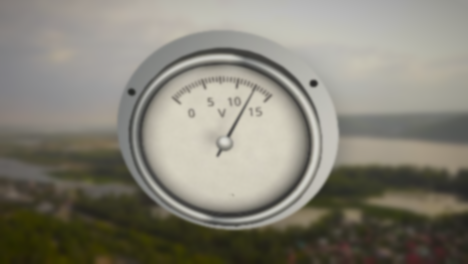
12.5 V
